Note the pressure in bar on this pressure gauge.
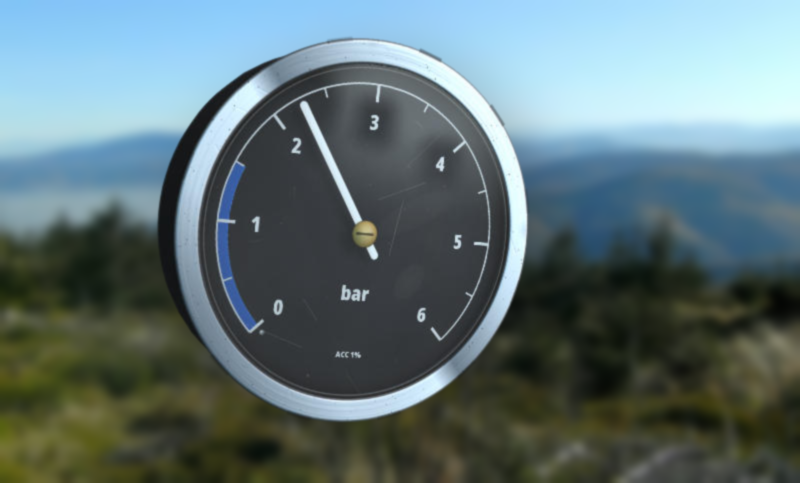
2.25 bar
